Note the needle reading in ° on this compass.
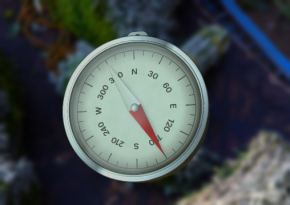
150 °
